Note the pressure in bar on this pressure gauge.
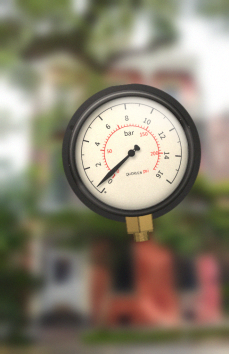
0.5 bar
